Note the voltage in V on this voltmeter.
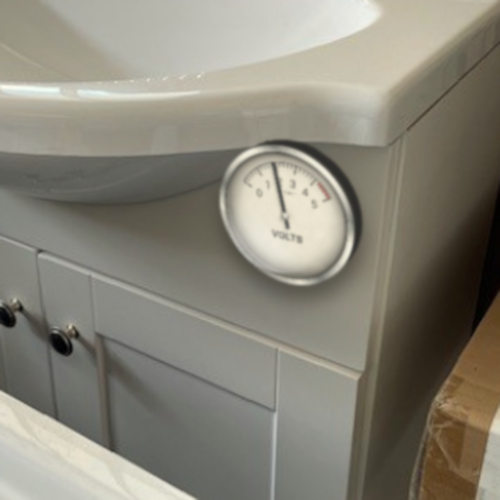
2 V
